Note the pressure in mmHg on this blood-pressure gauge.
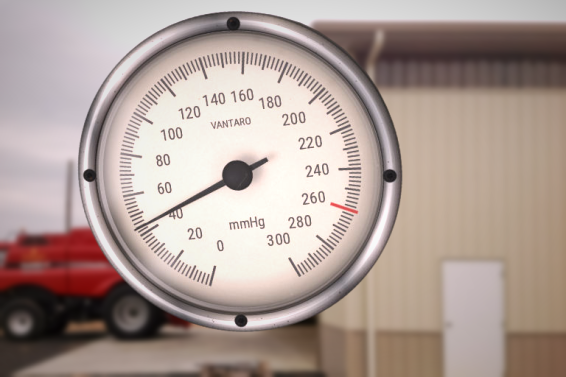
44 mmHg
